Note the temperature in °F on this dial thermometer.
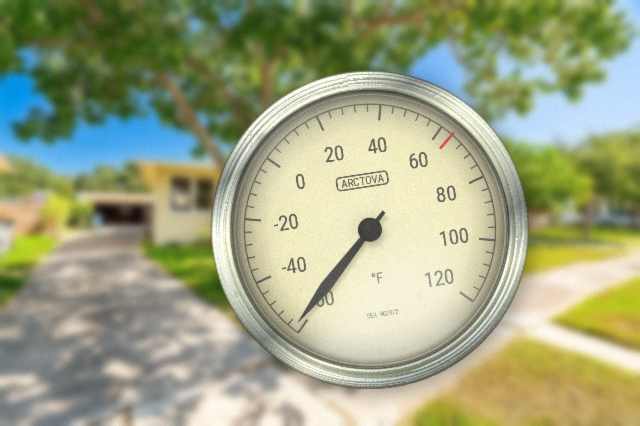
-58 °F
